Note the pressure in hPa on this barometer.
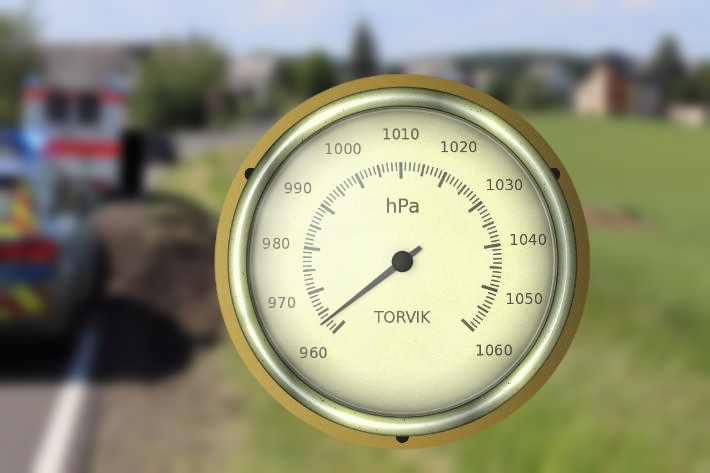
963 hPa
